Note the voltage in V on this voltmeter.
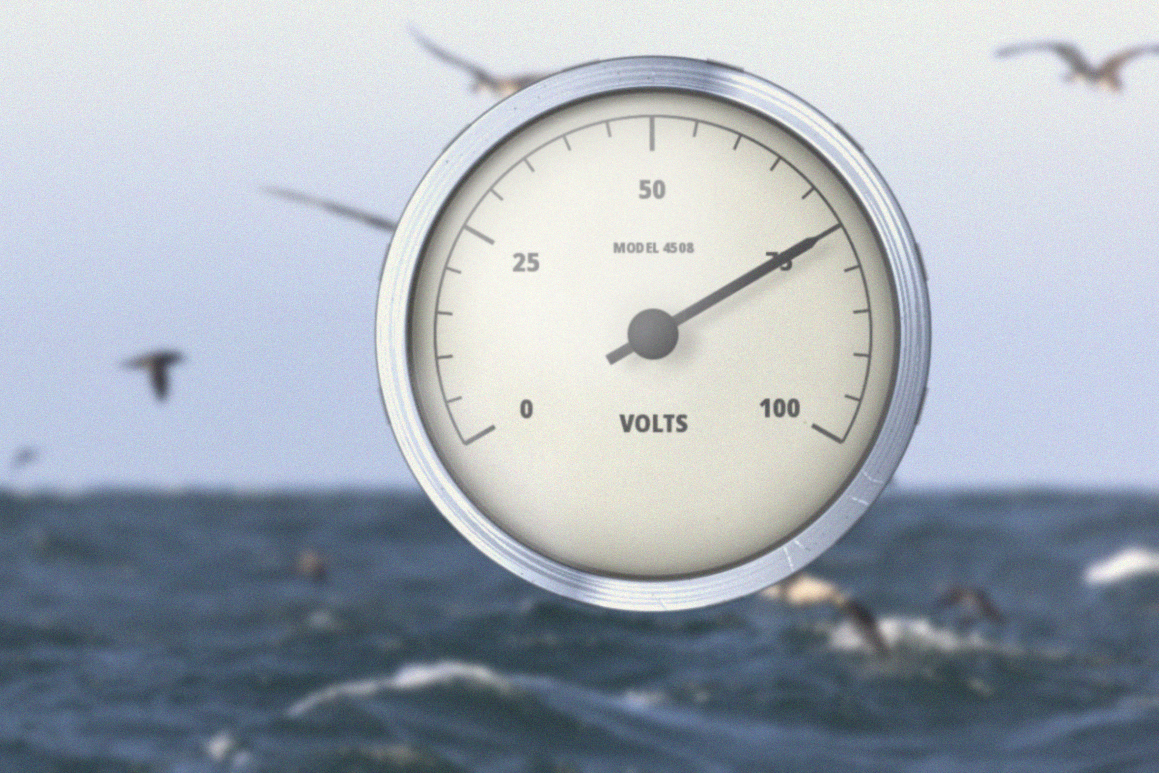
75 V
